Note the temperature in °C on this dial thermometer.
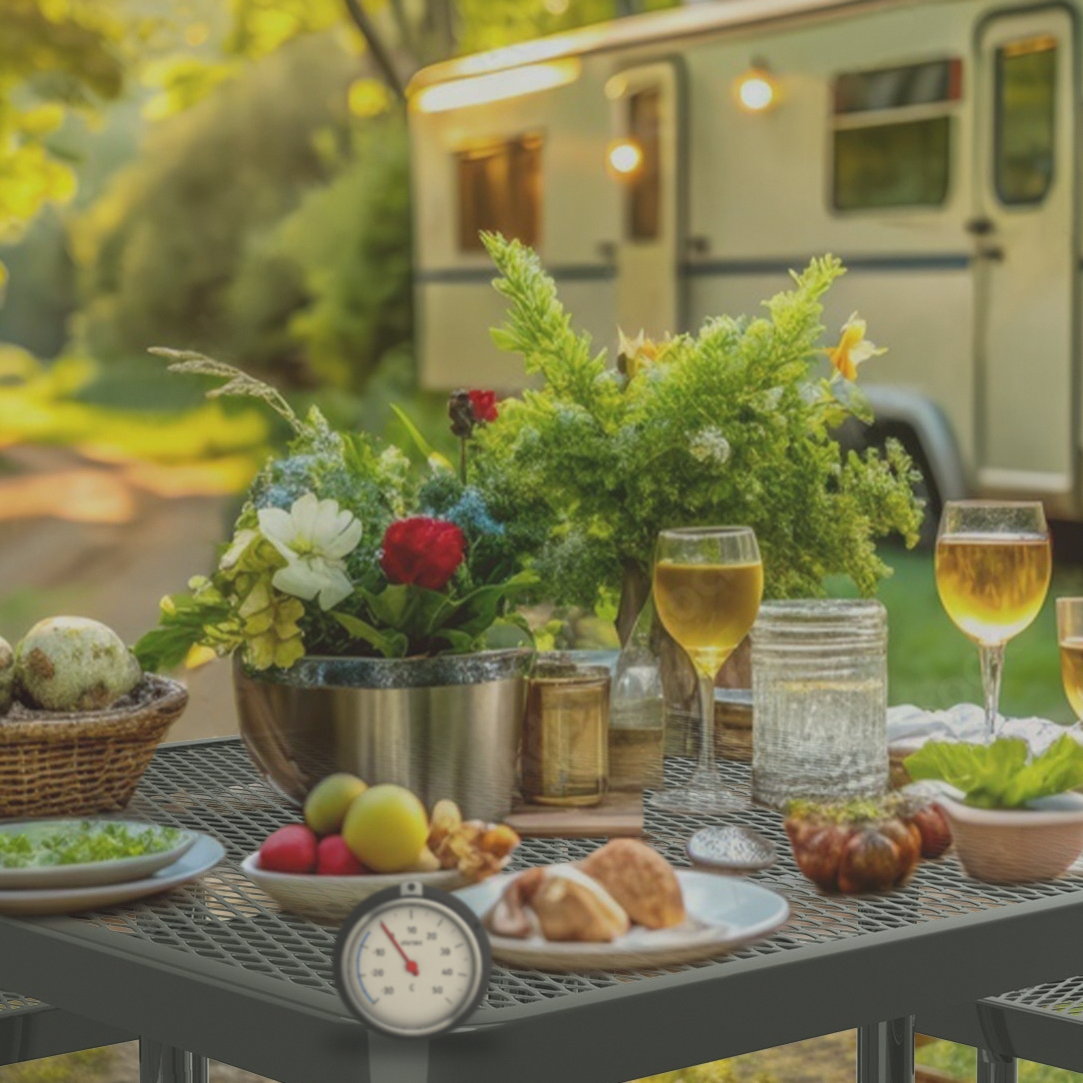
0 °C
